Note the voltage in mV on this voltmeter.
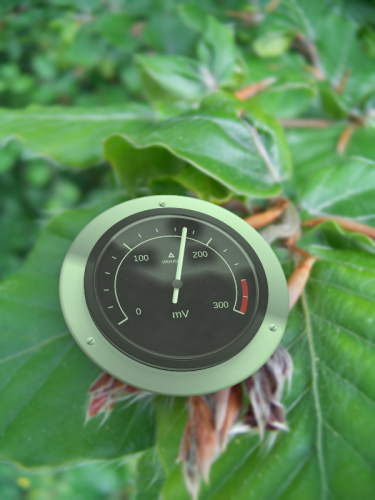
170 mV
